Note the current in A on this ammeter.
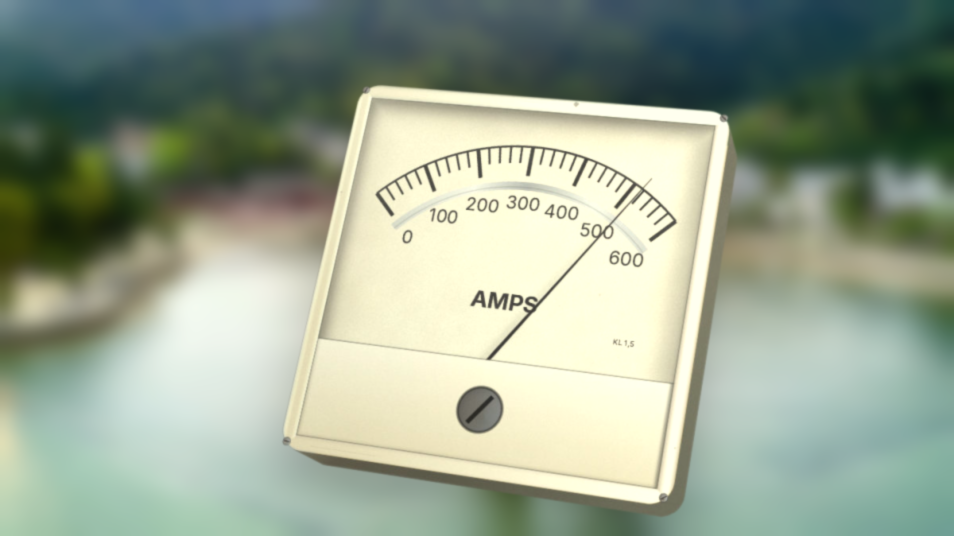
520 A
